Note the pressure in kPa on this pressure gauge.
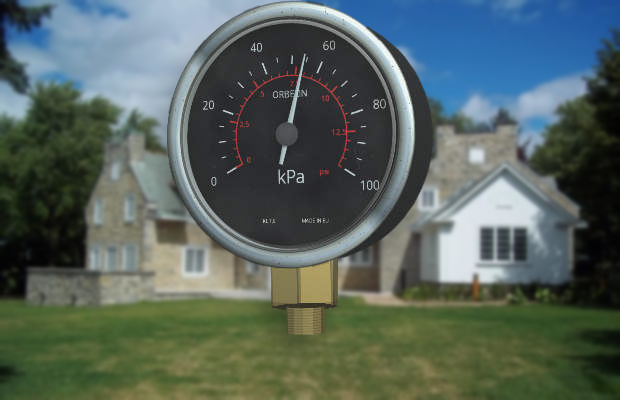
55 kPa
